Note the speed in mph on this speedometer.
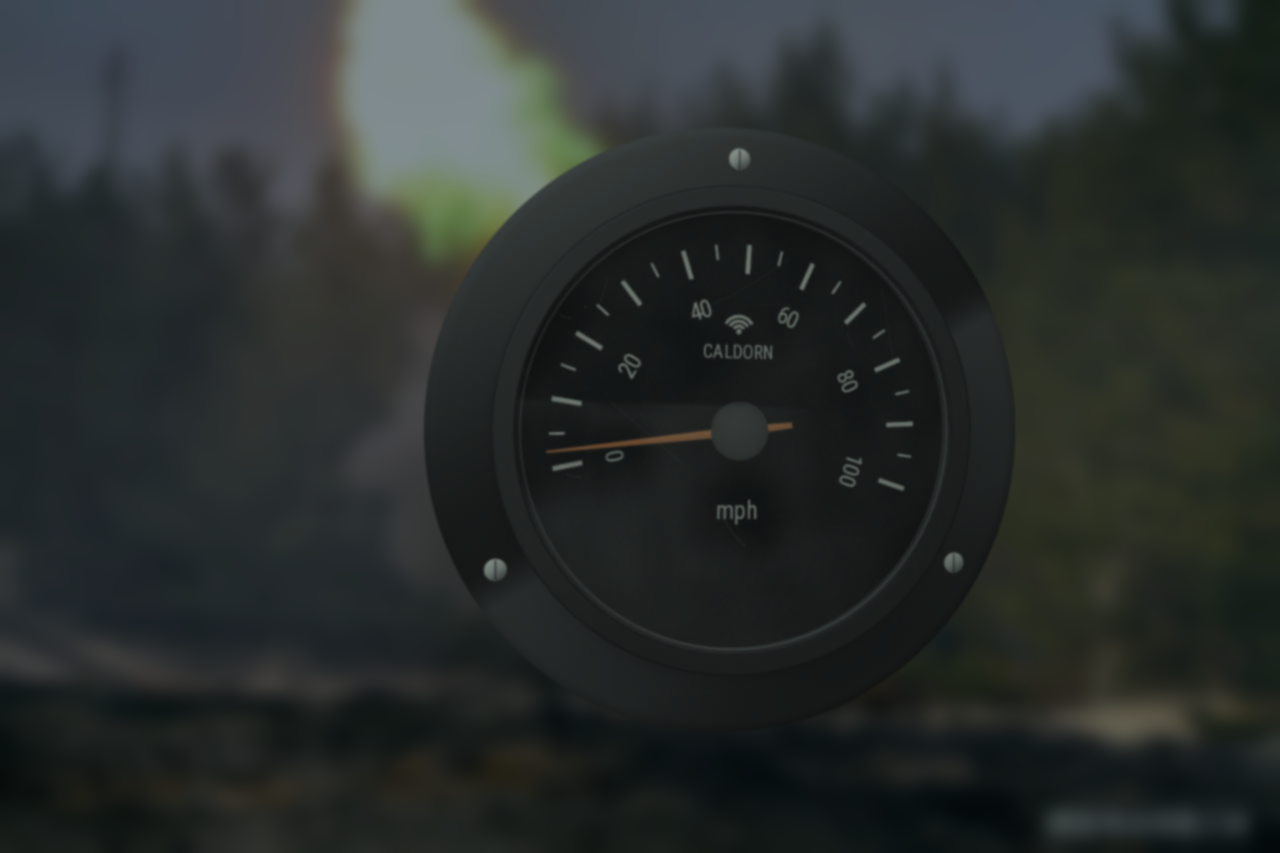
2.5 mph
